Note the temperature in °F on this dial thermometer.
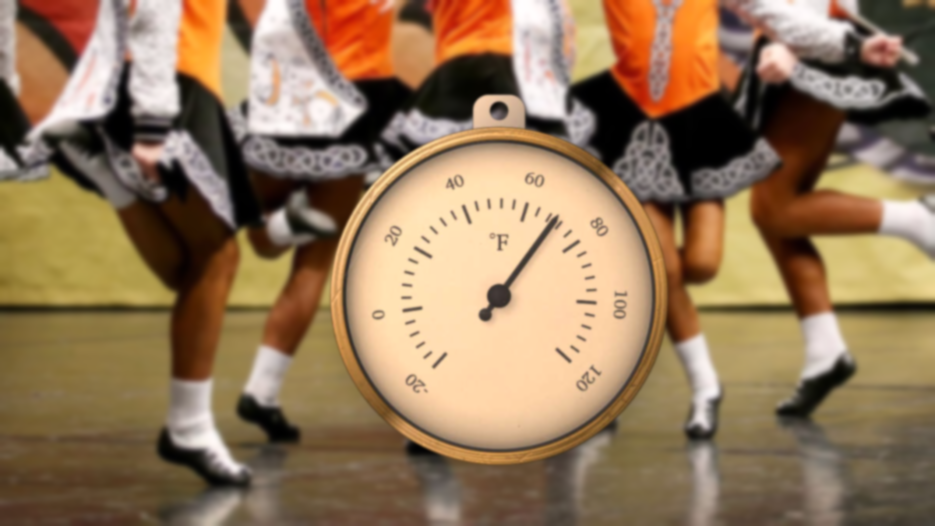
70 °F
